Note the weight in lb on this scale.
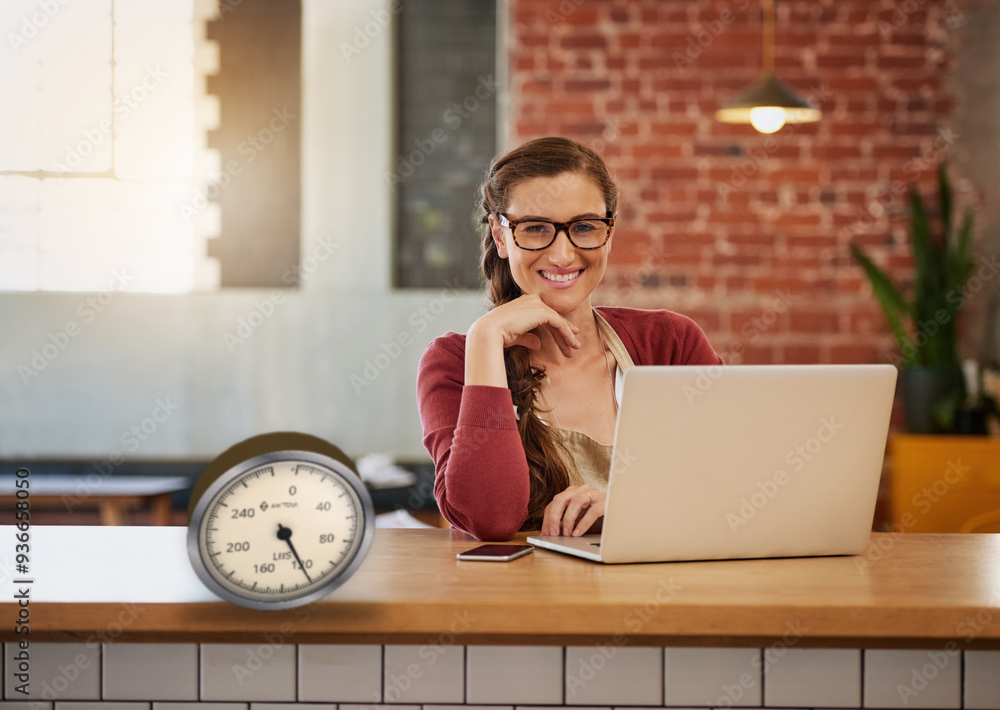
120 lb
